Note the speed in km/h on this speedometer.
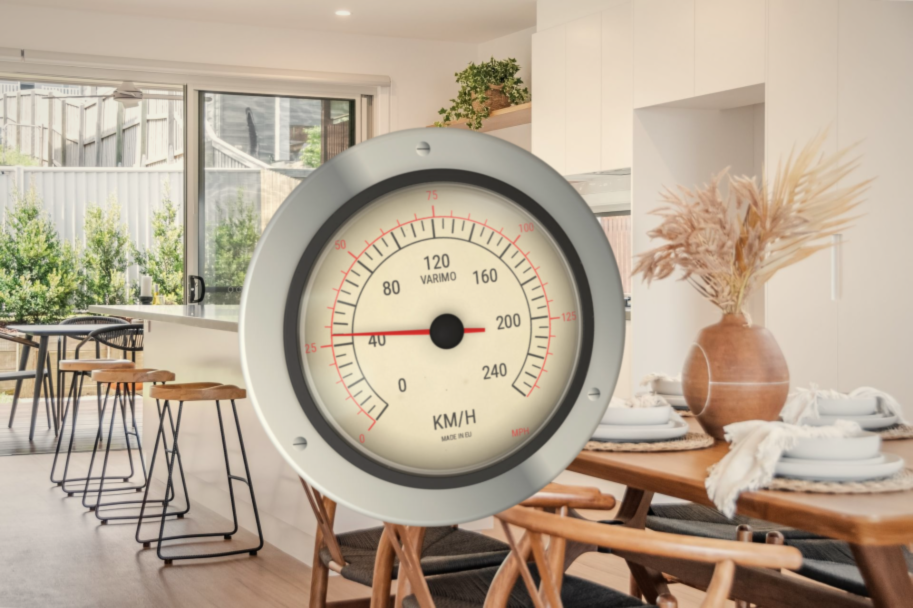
45 km/h
